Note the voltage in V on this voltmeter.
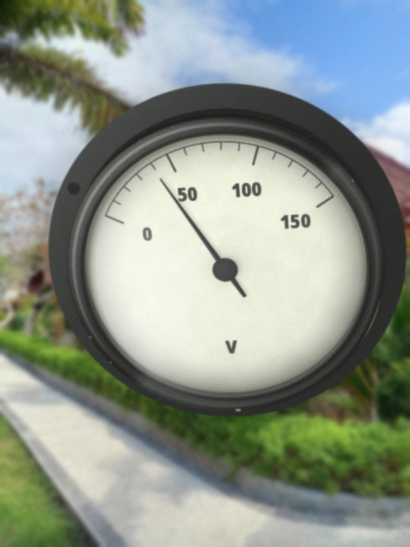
40 V
